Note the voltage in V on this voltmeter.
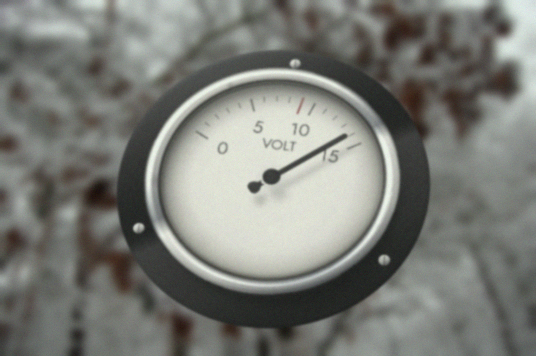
14 V
